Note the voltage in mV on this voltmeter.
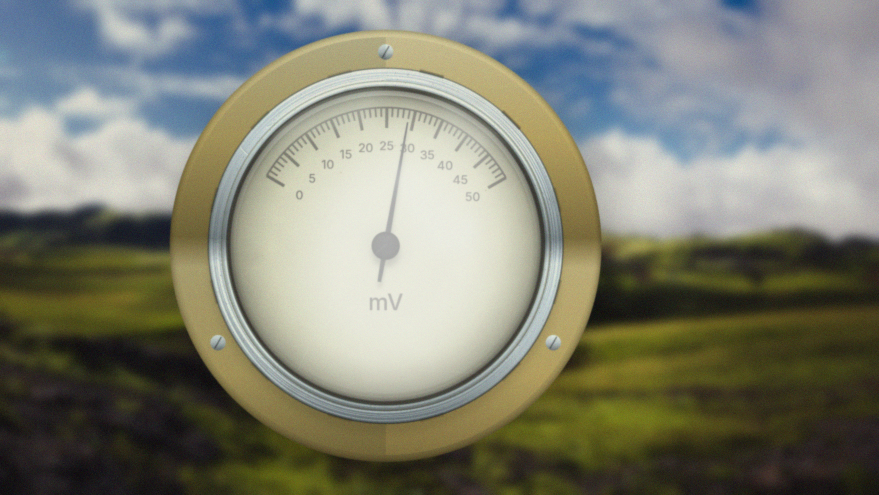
29 mV
